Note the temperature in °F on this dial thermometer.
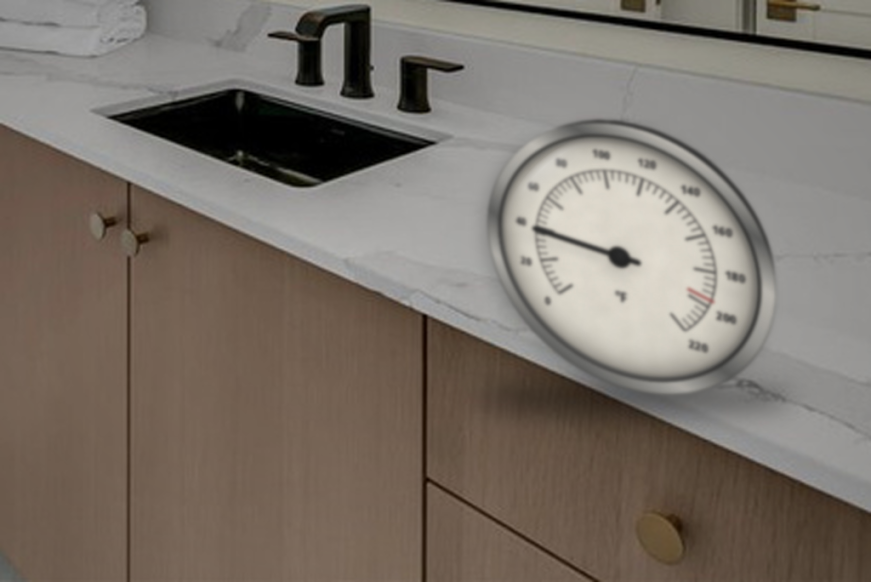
40 °F
